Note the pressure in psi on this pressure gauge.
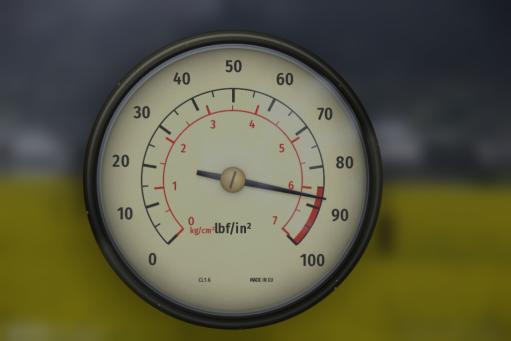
87.5 psi
